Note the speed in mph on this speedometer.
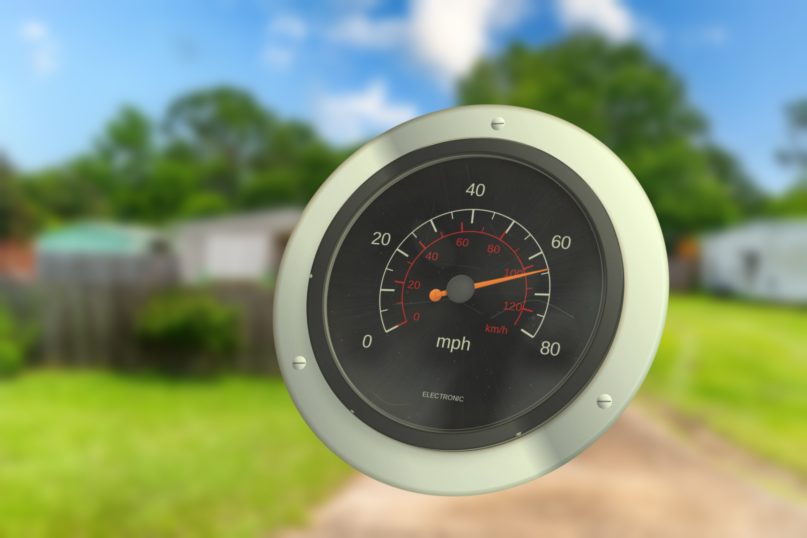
65 mph
